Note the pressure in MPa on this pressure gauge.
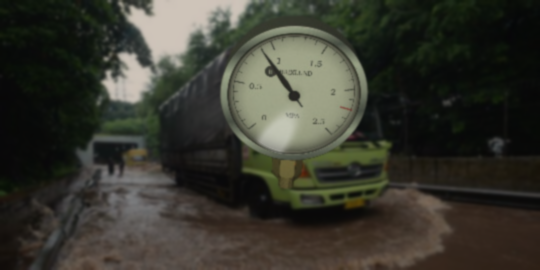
0.9 MPa
